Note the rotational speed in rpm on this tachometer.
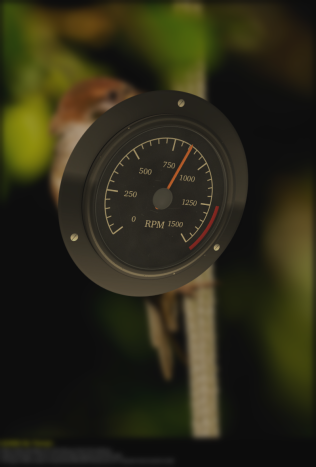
850 rpm
